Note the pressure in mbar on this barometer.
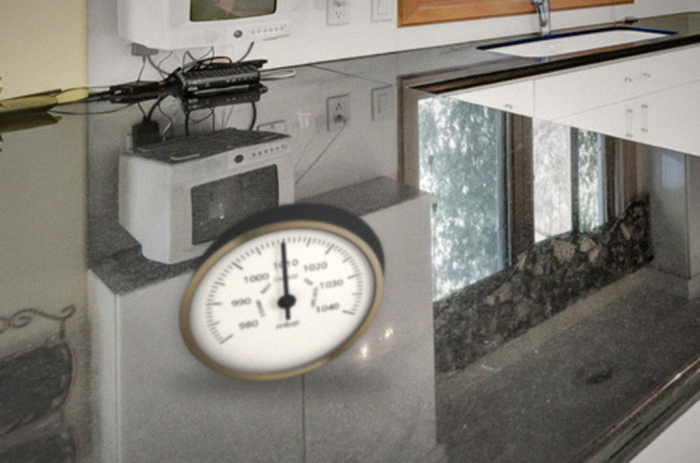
1010 mbar
